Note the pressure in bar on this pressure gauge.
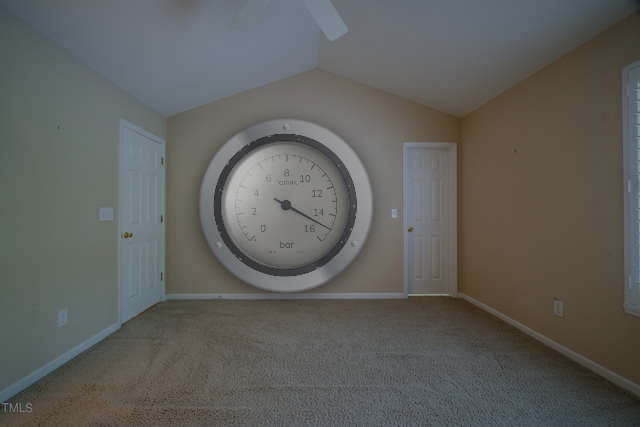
15 bar
